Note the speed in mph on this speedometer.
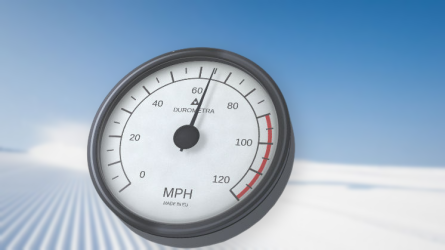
65 mph
